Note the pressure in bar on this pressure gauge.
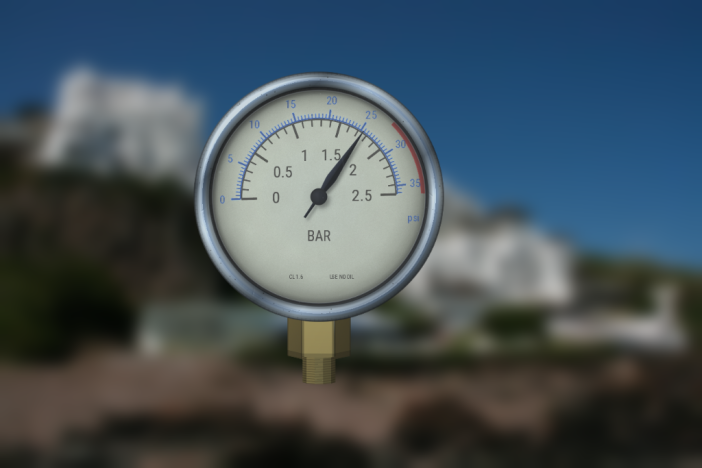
1.75 bar
